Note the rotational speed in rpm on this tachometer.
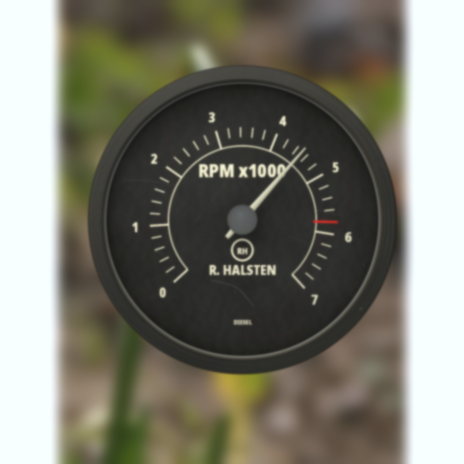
4500 rpm
